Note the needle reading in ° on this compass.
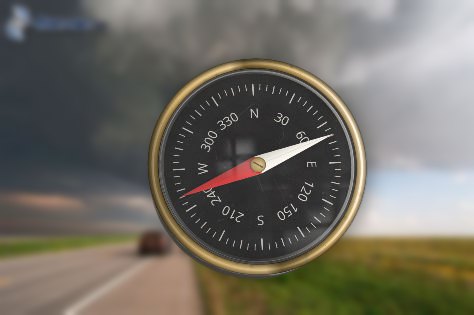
250 °
